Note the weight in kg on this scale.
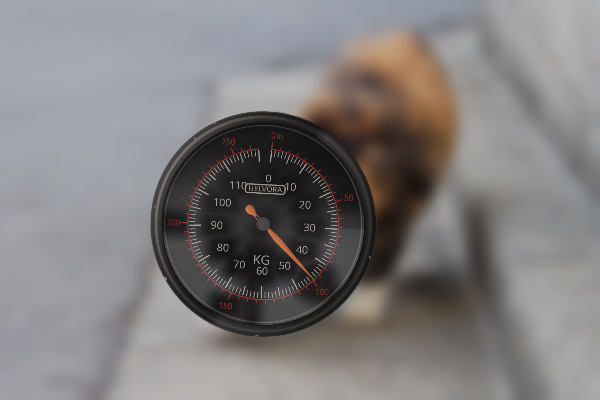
45 kg
